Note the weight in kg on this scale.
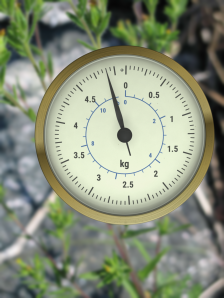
4.9 kg
